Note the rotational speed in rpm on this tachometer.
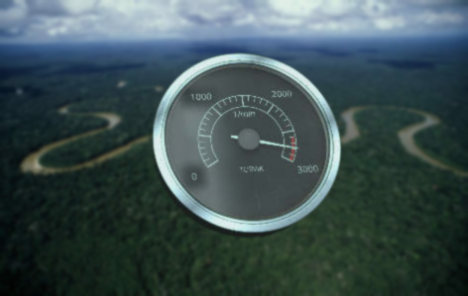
2800 rpm
